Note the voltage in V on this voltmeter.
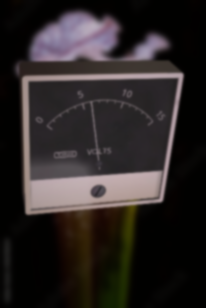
6 V
